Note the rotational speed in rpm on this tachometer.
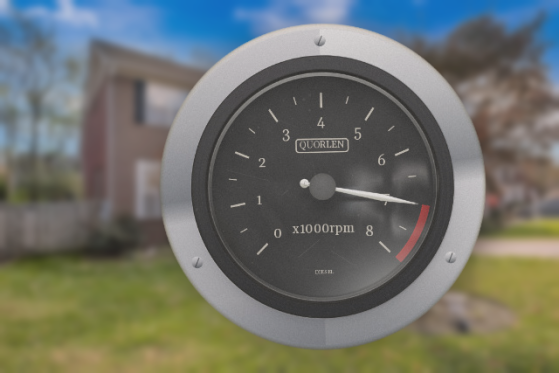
7000 rpm
